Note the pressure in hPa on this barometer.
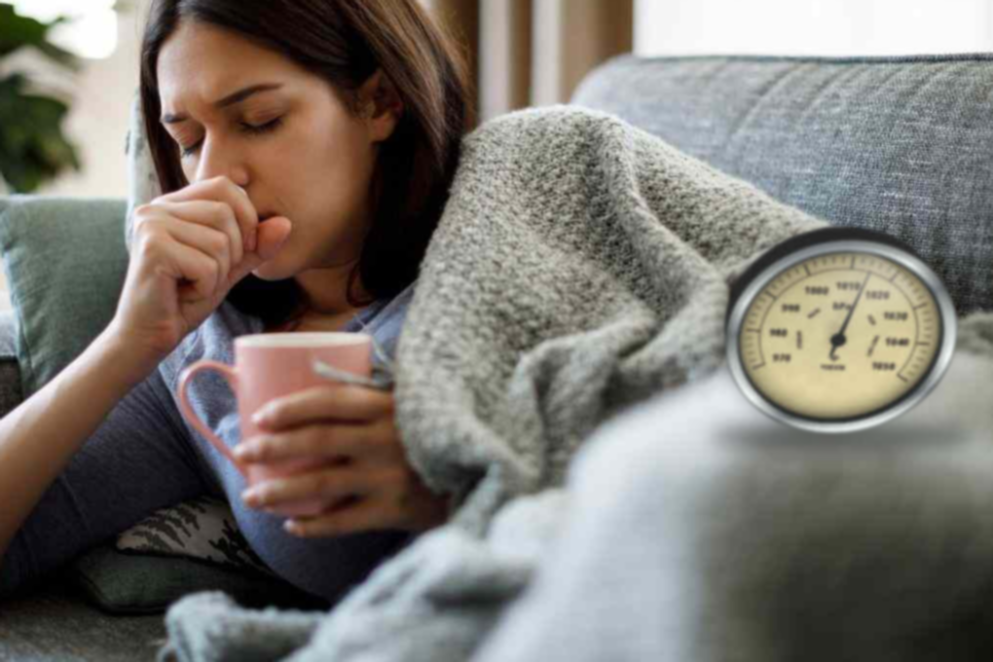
1014 hPa
